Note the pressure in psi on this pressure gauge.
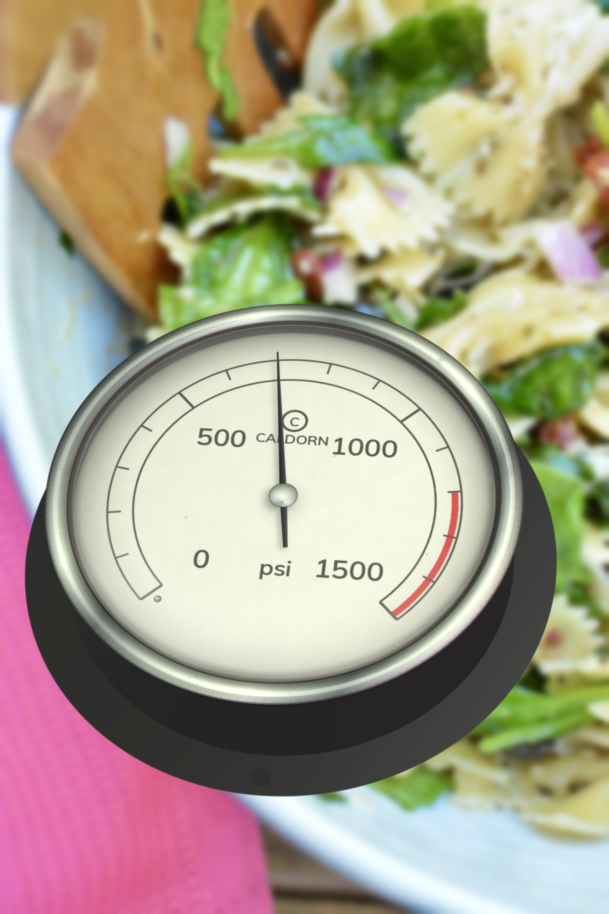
700 psi
